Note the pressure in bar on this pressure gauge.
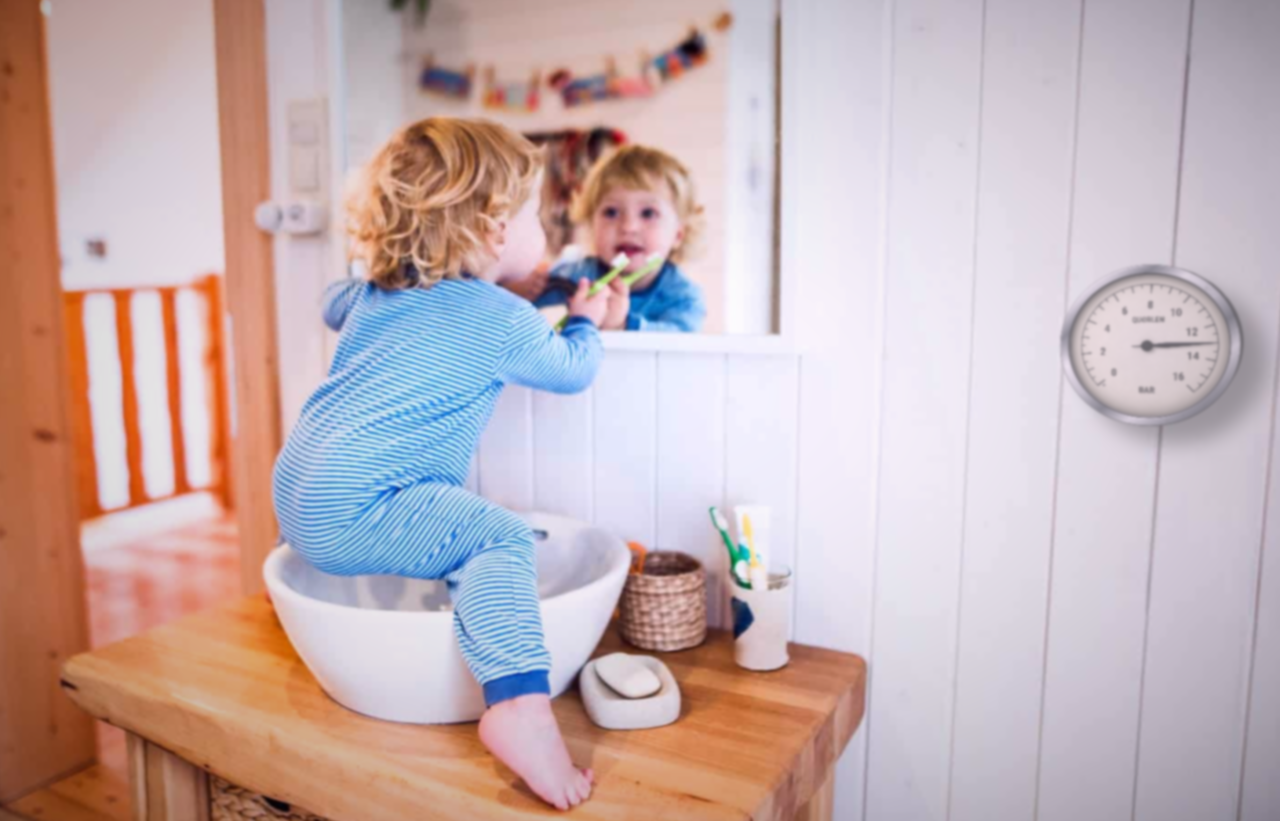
13 bar
